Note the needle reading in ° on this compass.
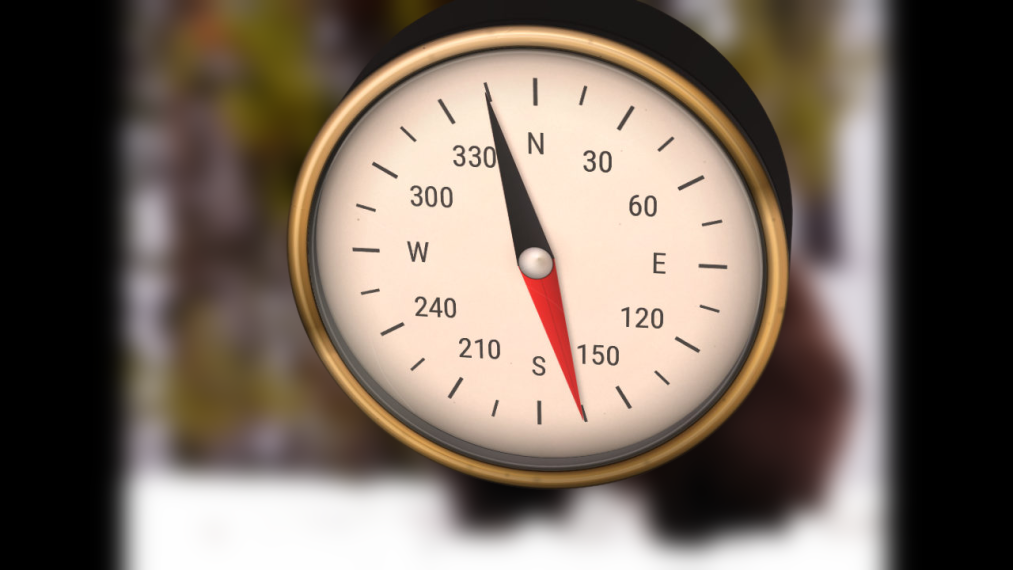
165 °
